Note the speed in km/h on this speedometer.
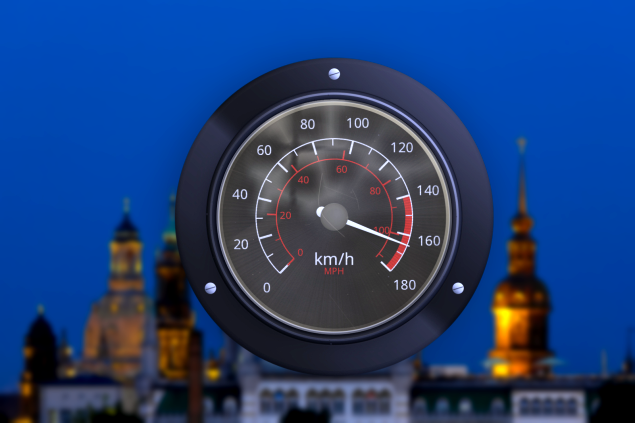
165 km/h
